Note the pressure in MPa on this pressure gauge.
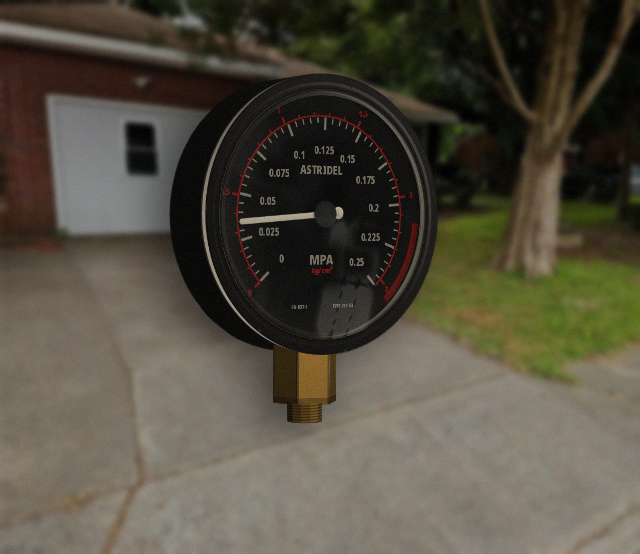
0.035 MPa
